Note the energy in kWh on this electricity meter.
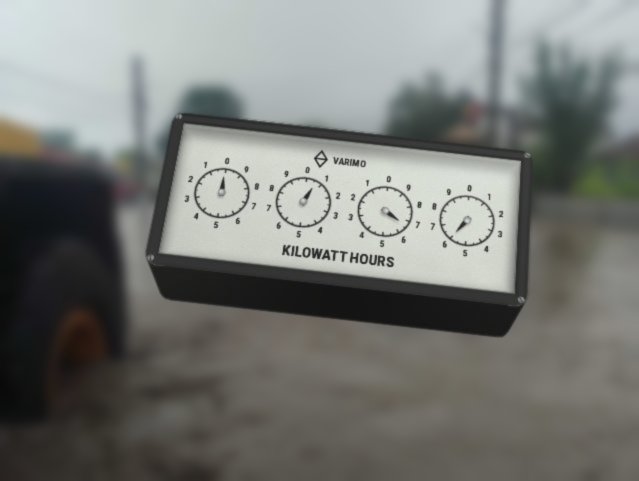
66 kWh
